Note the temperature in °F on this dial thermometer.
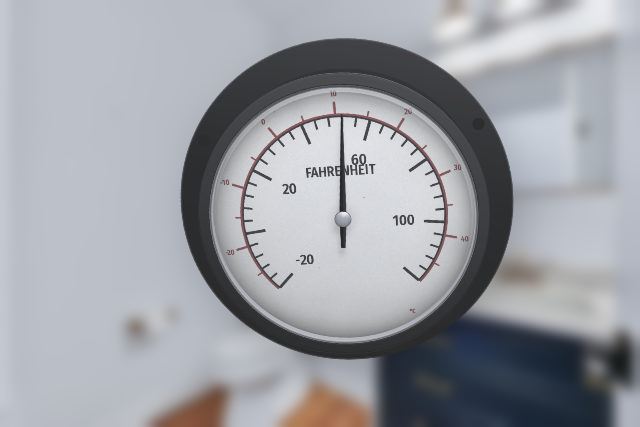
52 °F
